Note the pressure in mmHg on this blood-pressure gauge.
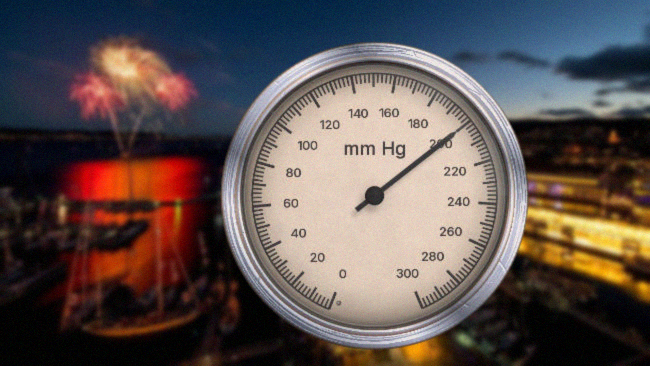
200 mmHg
